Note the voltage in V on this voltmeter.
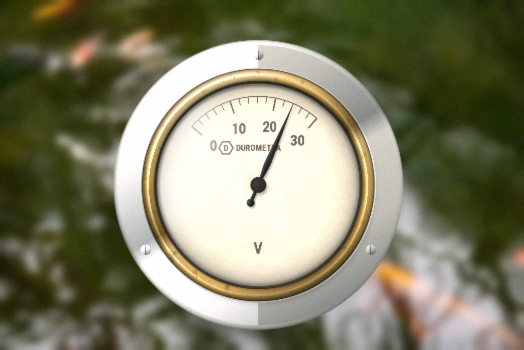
24 V
